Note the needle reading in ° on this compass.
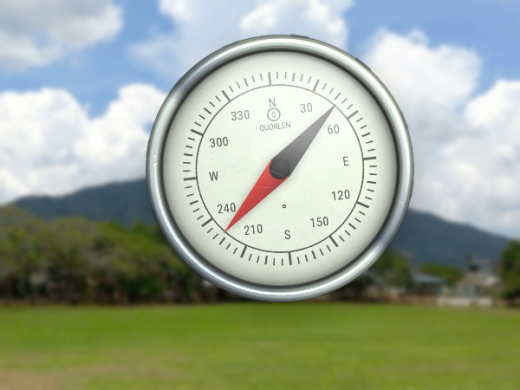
227.5 °
